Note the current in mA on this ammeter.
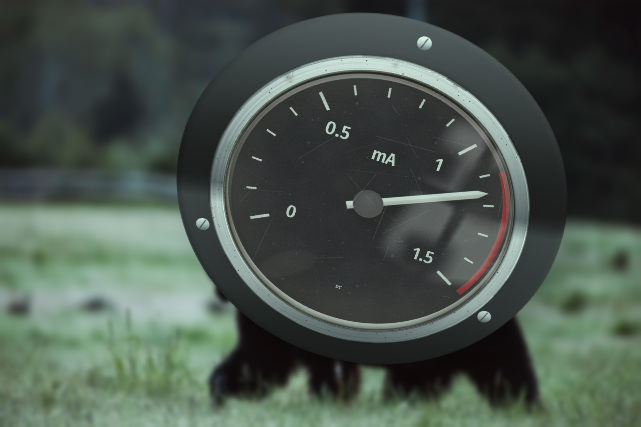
1.15 mA
